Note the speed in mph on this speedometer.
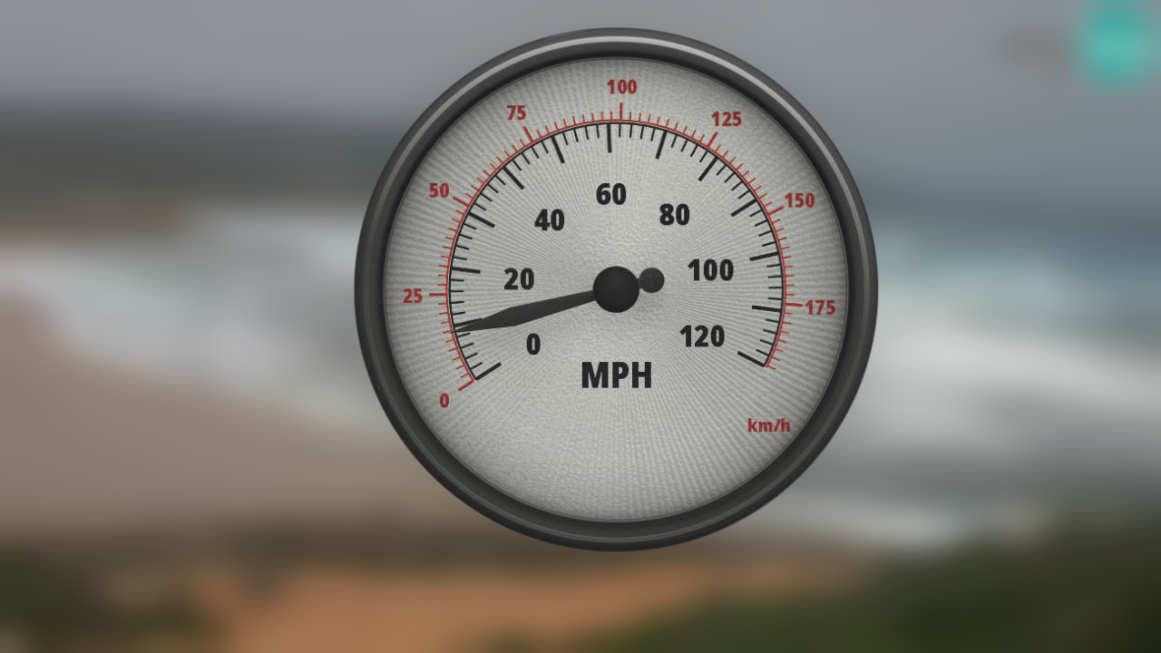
9 mph
